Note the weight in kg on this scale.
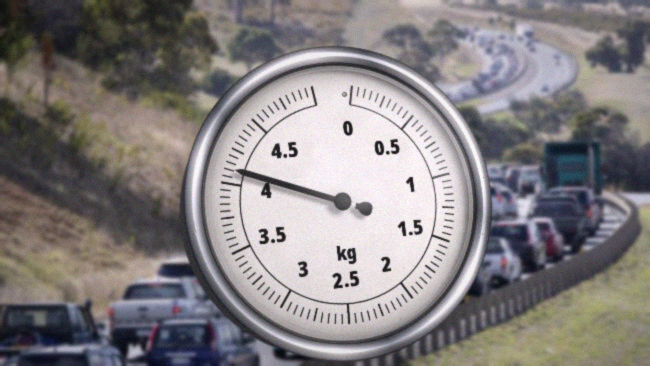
4.1 kg
